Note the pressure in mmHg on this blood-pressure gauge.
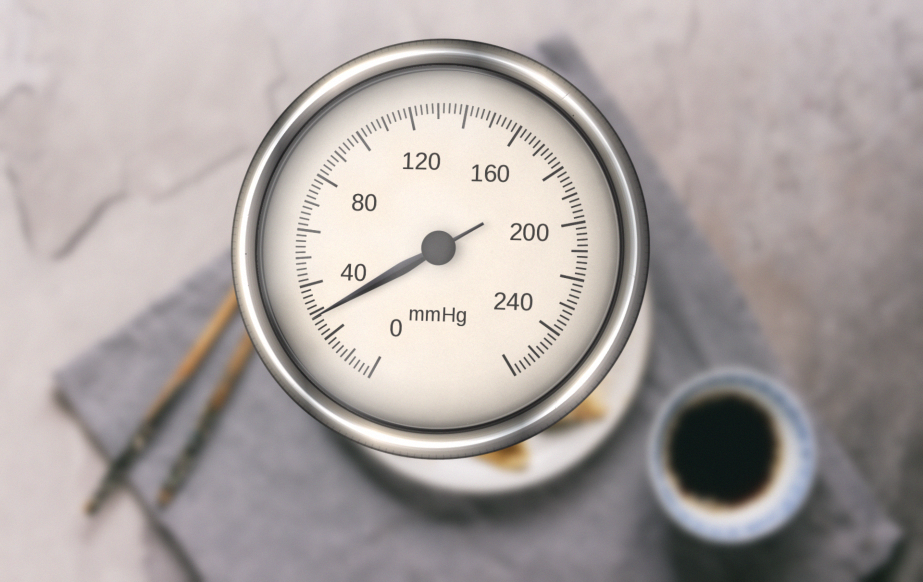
28 mmHg
